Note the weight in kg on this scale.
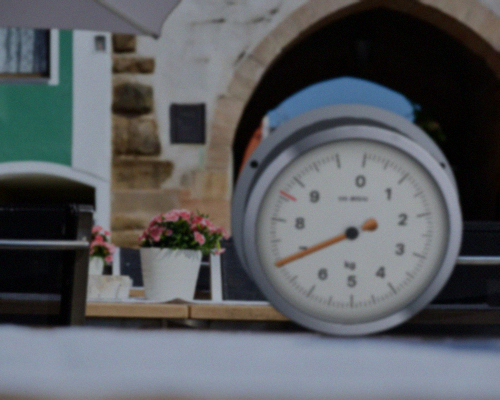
7 kg
